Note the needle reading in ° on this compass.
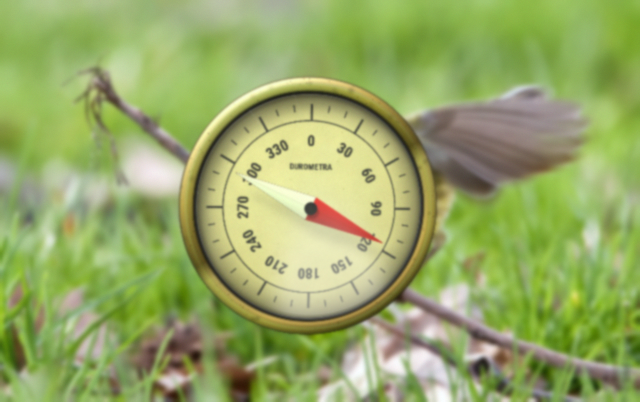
115 °
